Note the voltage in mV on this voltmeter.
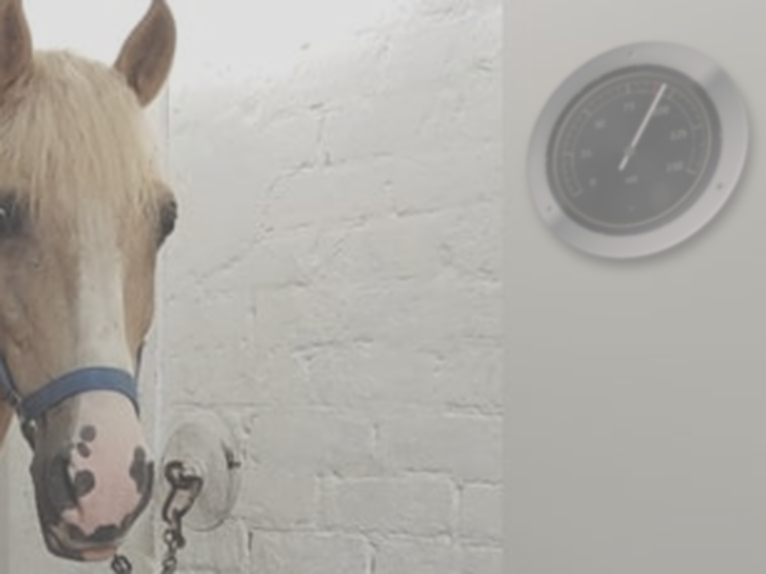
95 mV
